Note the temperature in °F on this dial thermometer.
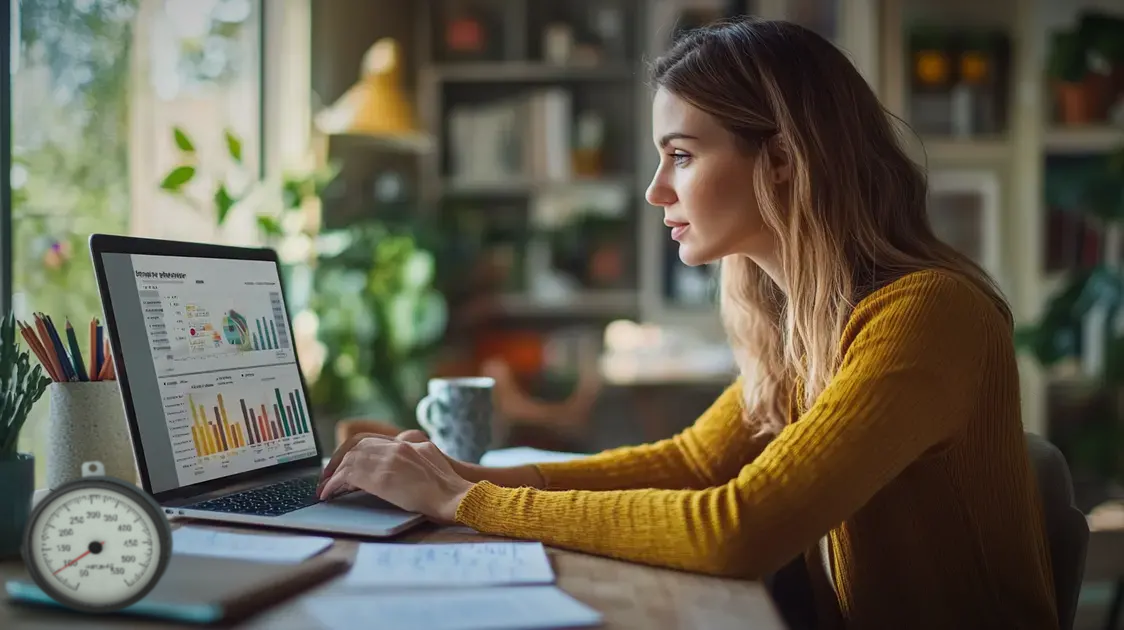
100 °F
